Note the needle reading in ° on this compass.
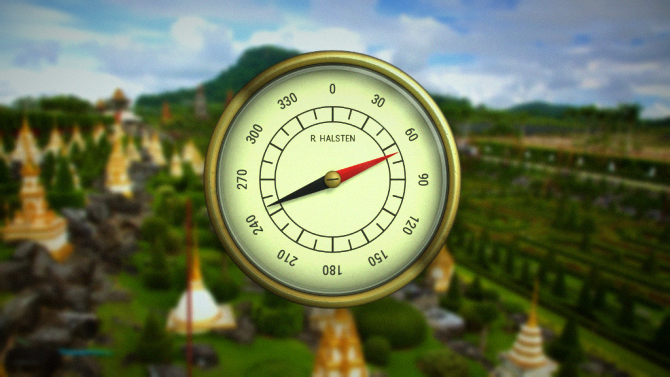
67.5 °
